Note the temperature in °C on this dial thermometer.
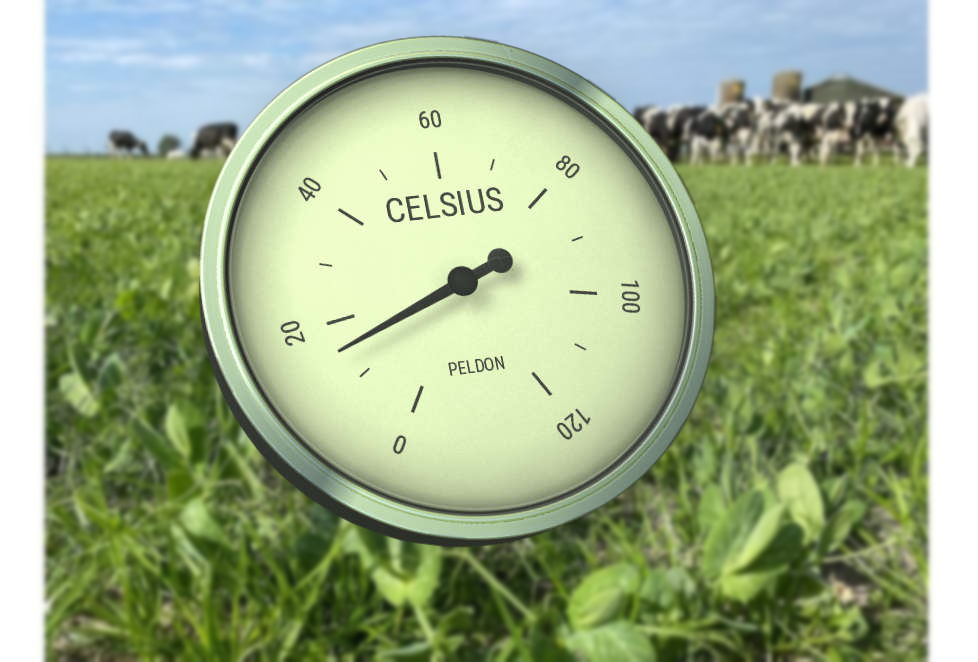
15 °C
